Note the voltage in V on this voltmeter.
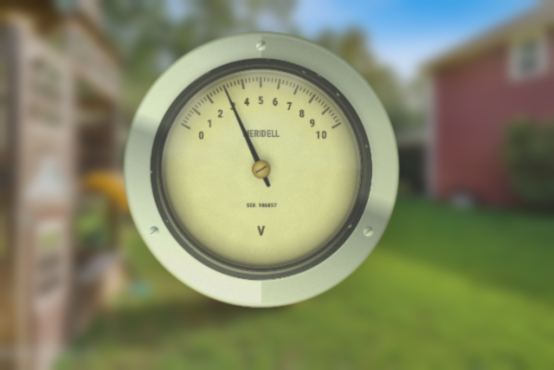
3 V
